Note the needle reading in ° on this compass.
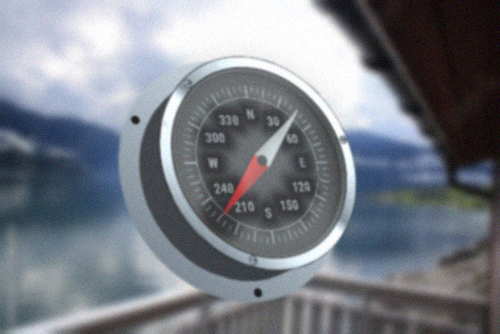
225 °
